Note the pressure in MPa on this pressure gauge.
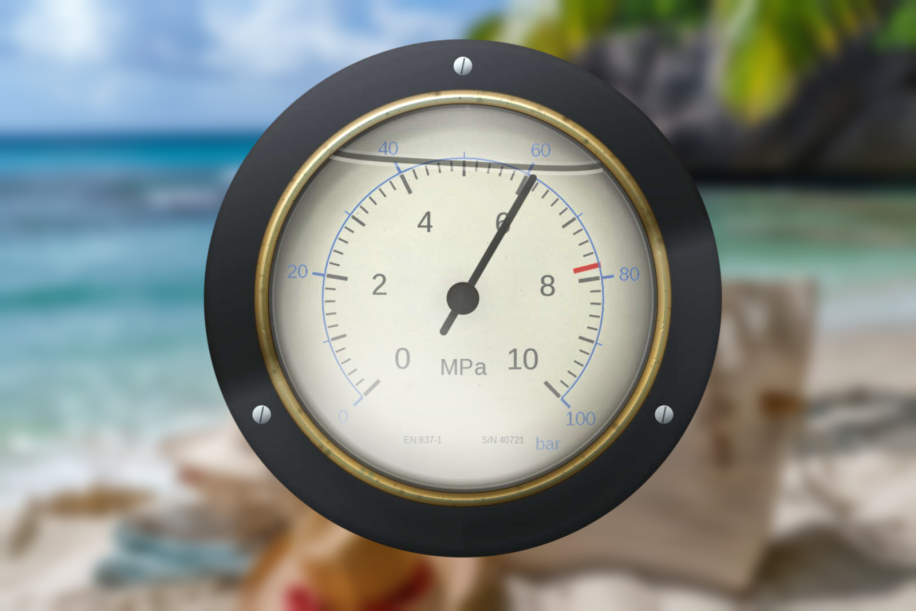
6.1 MPa
